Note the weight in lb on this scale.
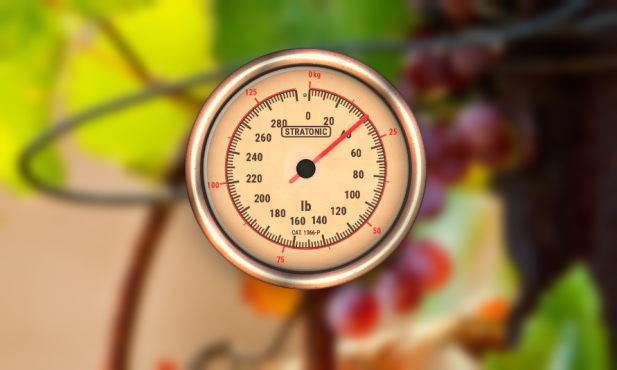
40 lb
